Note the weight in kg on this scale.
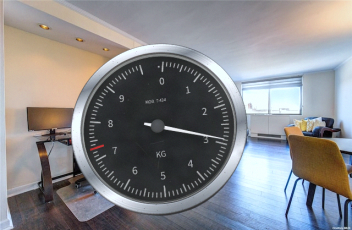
2.9 kg
